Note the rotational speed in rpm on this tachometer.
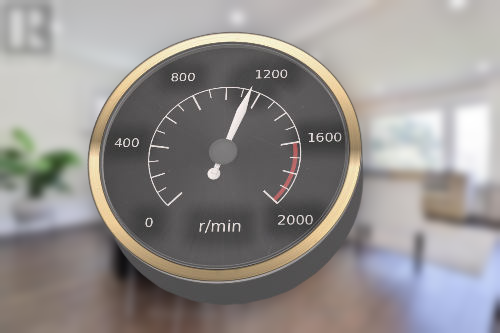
1150 rpm
